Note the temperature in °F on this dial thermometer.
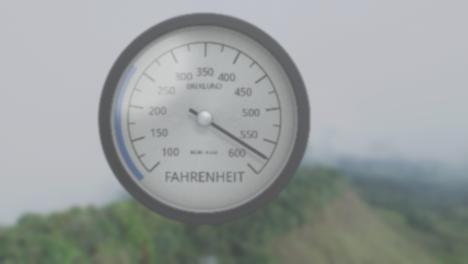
575 °F
